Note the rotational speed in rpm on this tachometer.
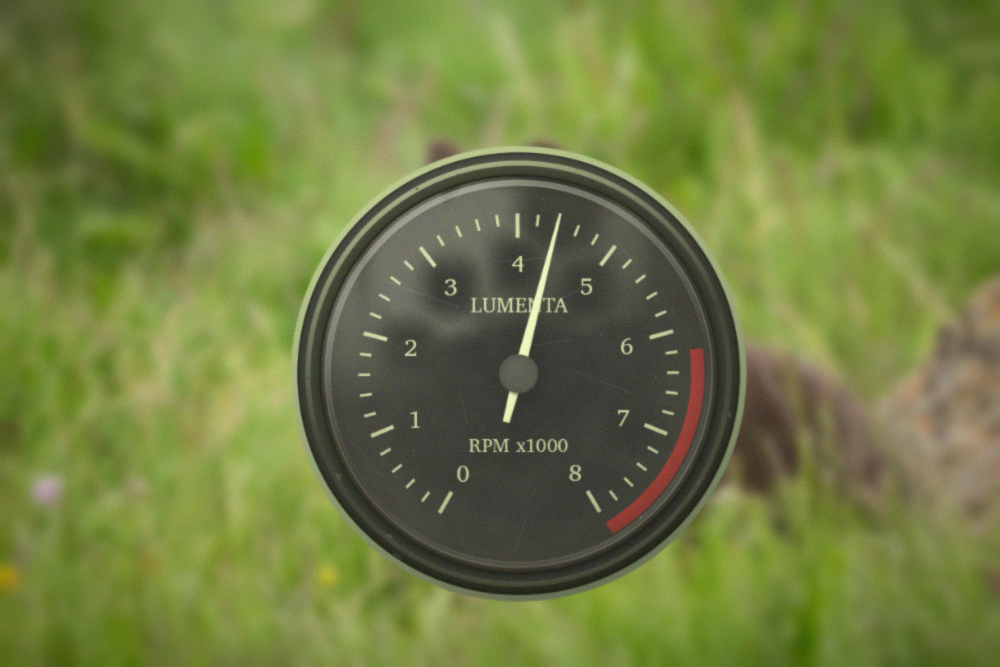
4400 rpm
